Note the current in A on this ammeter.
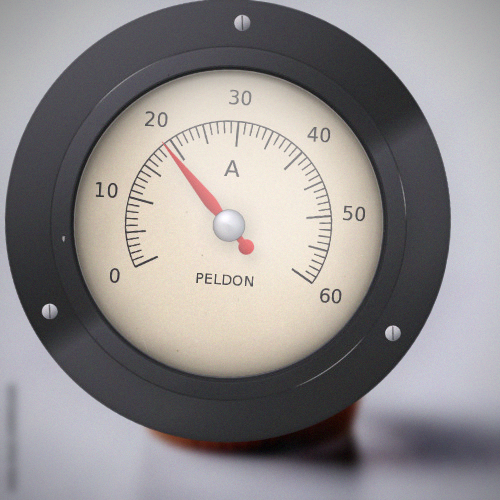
19 A
